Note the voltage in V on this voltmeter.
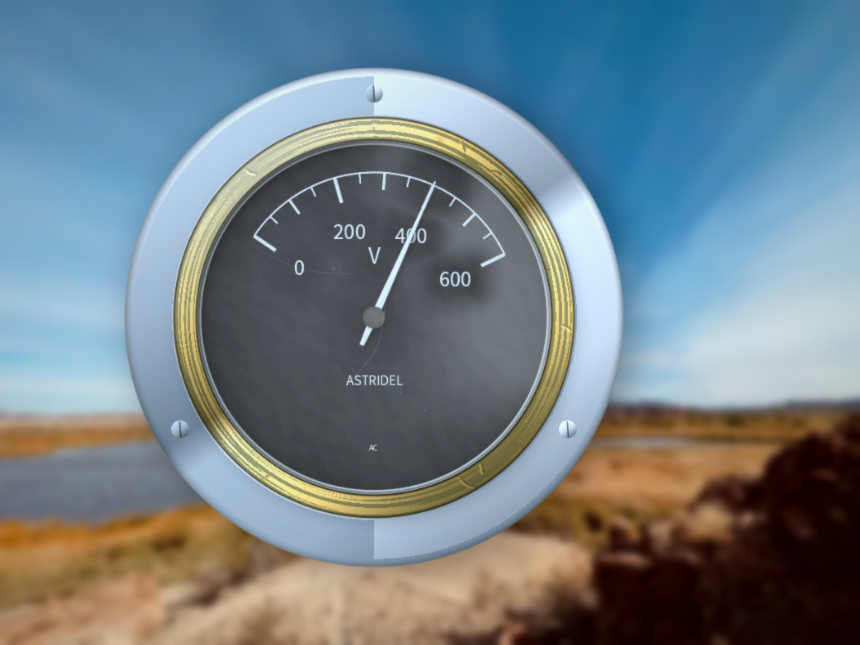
400 V
